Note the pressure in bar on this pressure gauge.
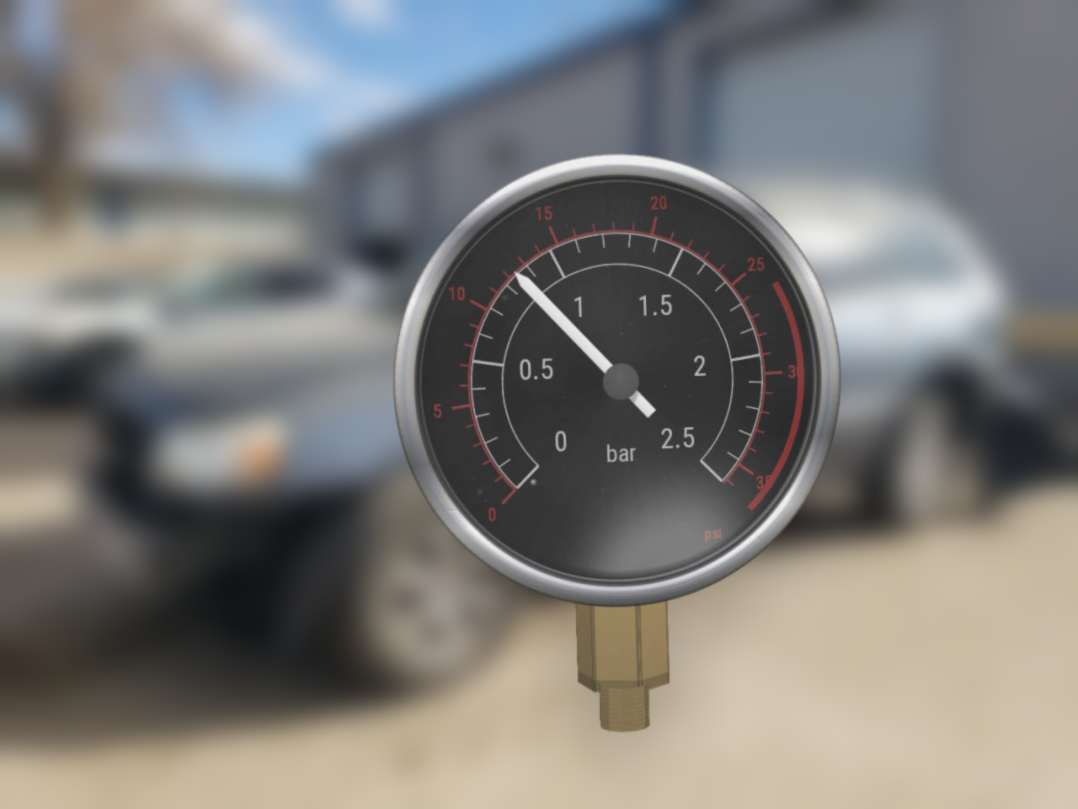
0.85 bar
